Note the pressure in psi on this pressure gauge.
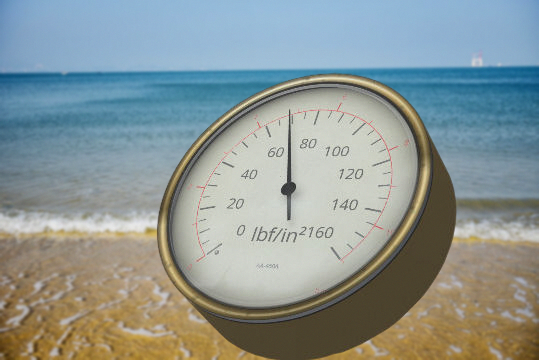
70 psi
